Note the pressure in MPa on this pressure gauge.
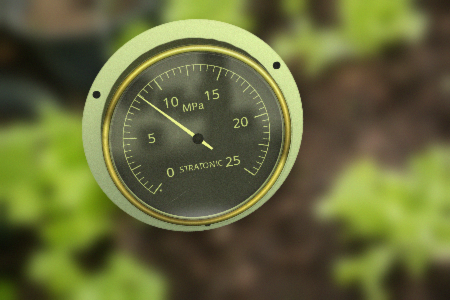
8.5 MPa
